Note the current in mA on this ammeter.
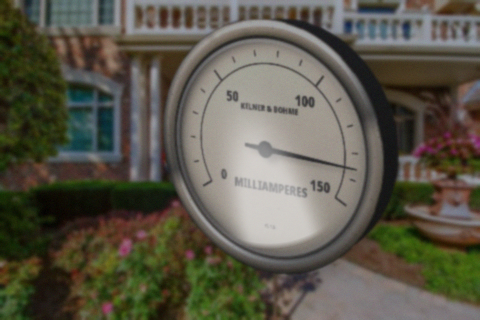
135 mA
